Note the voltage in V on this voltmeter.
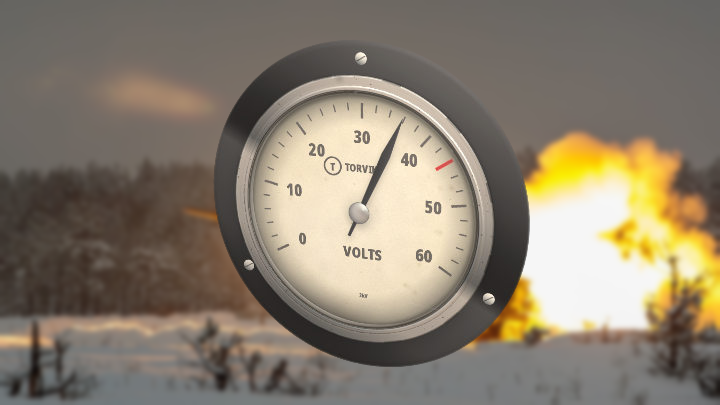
36 V
